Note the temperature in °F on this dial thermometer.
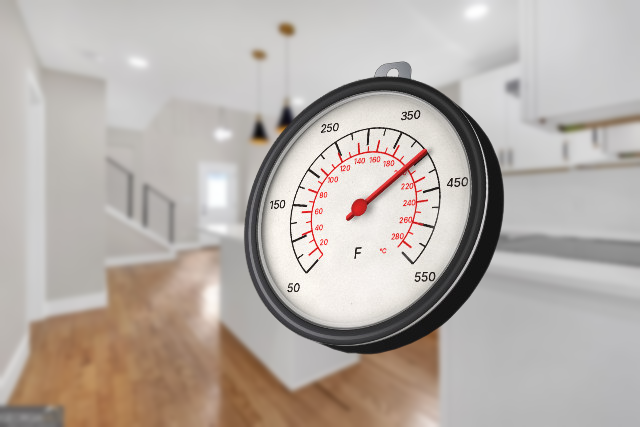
400 °F
